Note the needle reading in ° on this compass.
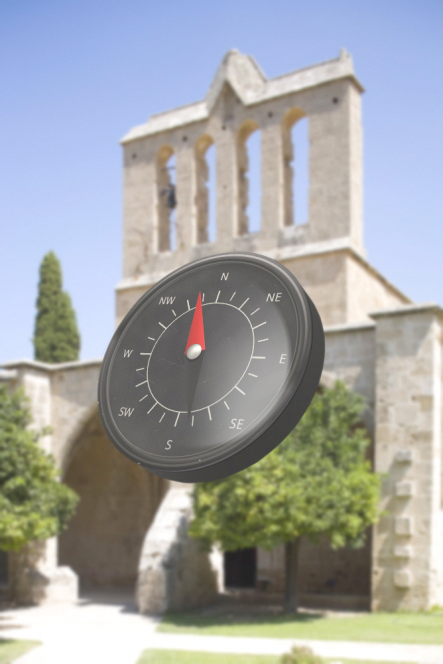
345 °
